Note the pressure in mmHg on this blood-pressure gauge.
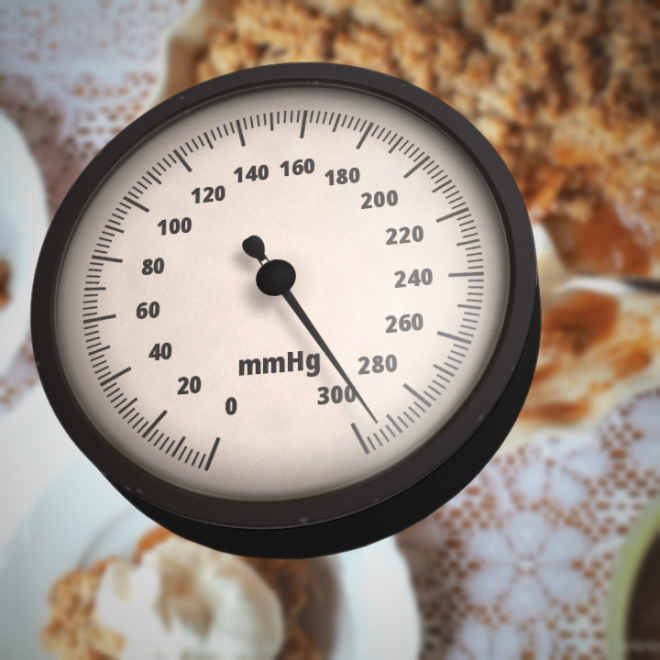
294 mmHg
